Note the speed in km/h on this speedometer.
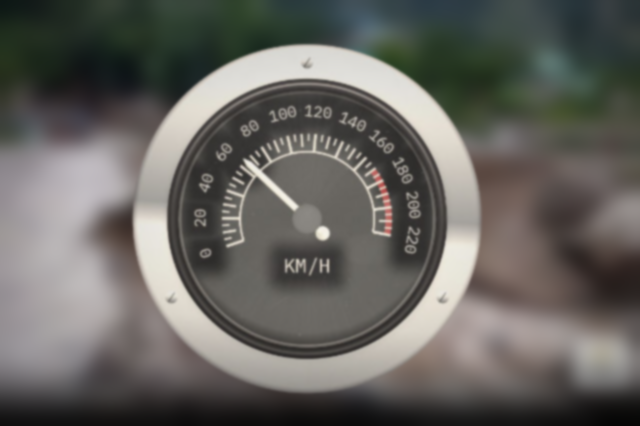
65 km/h
